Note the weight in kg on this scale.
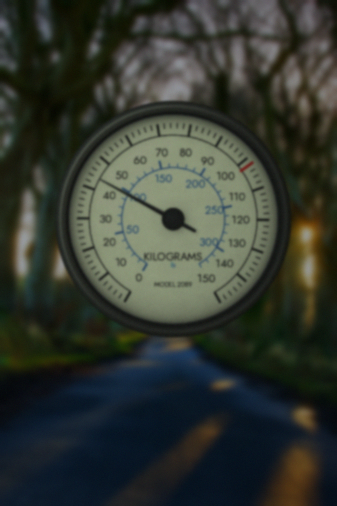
44 kg
